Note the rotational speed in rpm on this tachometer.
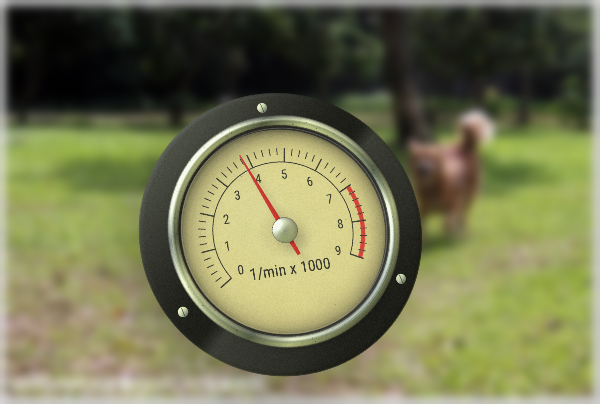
3800 rpm
